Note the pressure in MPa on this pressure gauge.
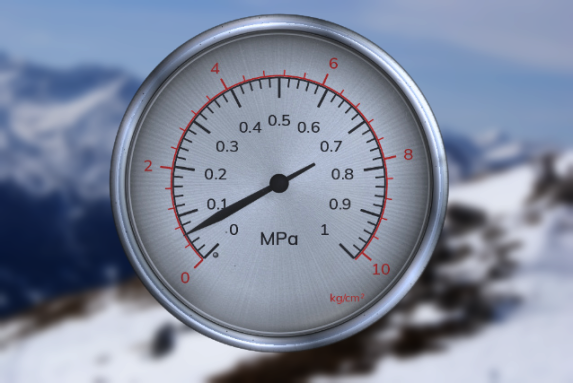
0.06 MPa
